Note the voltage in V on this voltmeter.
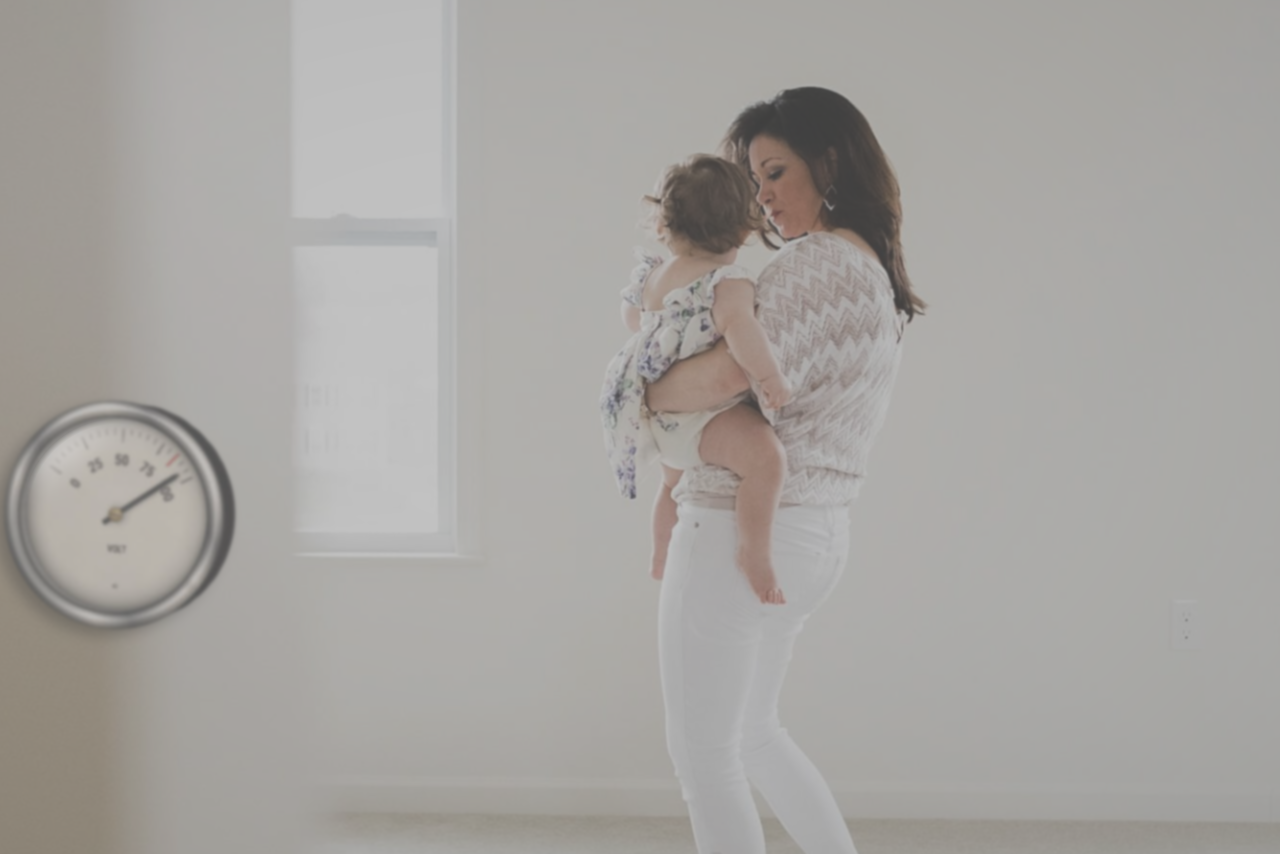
95 V
